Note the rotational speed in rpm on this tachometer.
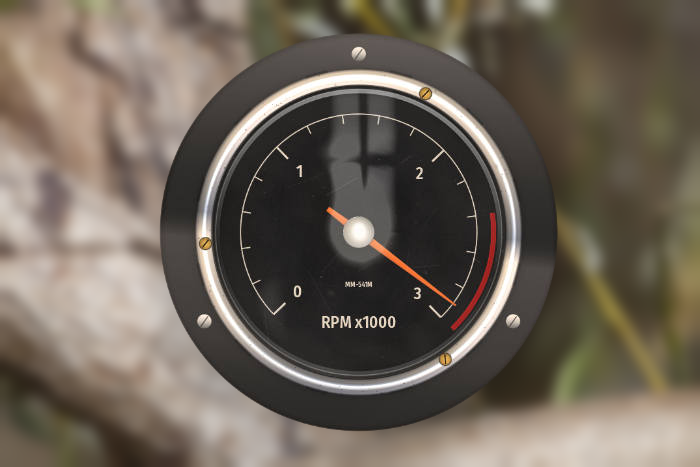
2900 rpm
